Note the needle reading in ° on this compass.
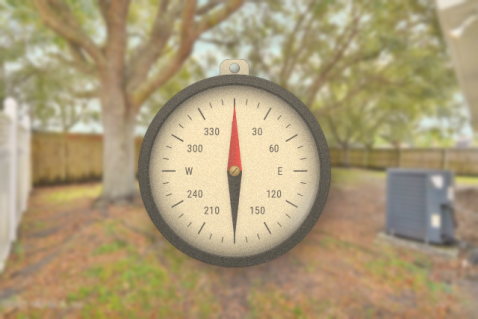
0 °
